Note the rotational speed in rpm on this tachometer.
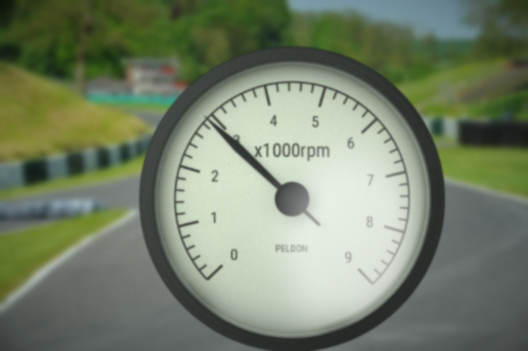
2900 rpm
